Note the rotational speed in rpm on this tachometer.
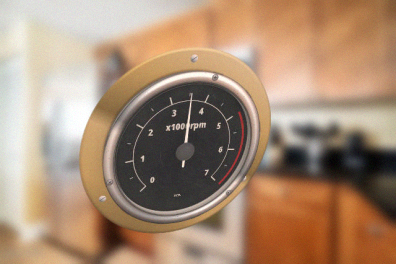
3500 rpm
